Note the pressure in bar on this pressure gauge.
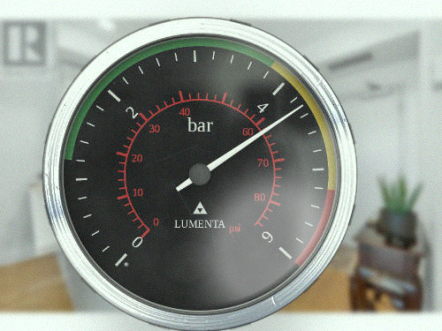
4.3 bar
